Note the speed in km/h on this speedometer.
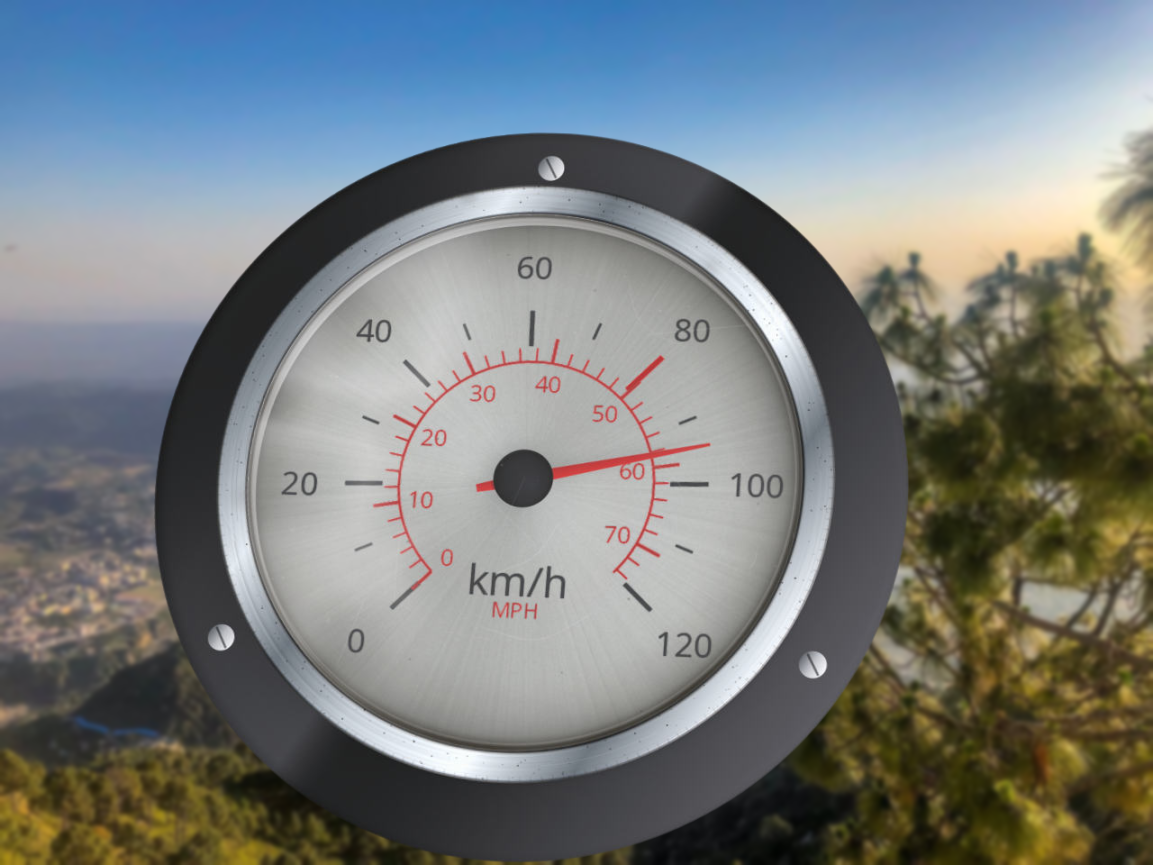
95 km/h
